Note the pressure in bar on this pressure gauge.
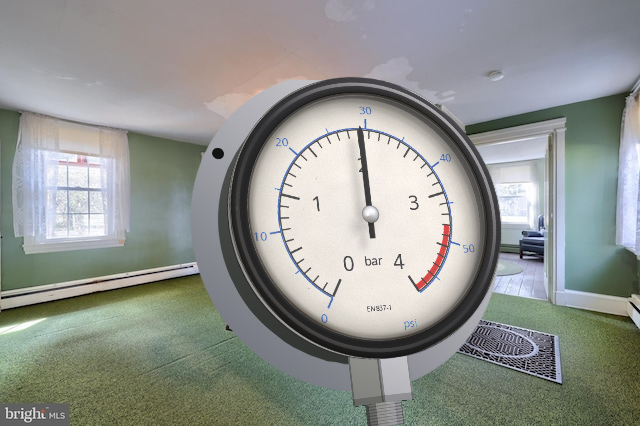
2 bar
